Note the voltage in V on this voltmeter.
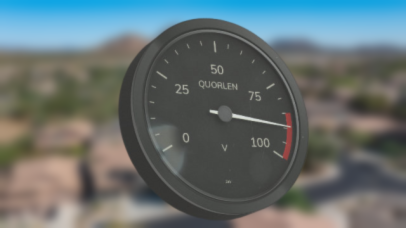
90 V
